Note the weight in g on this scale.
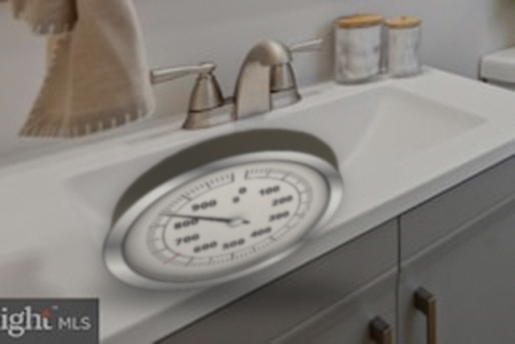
850 g
